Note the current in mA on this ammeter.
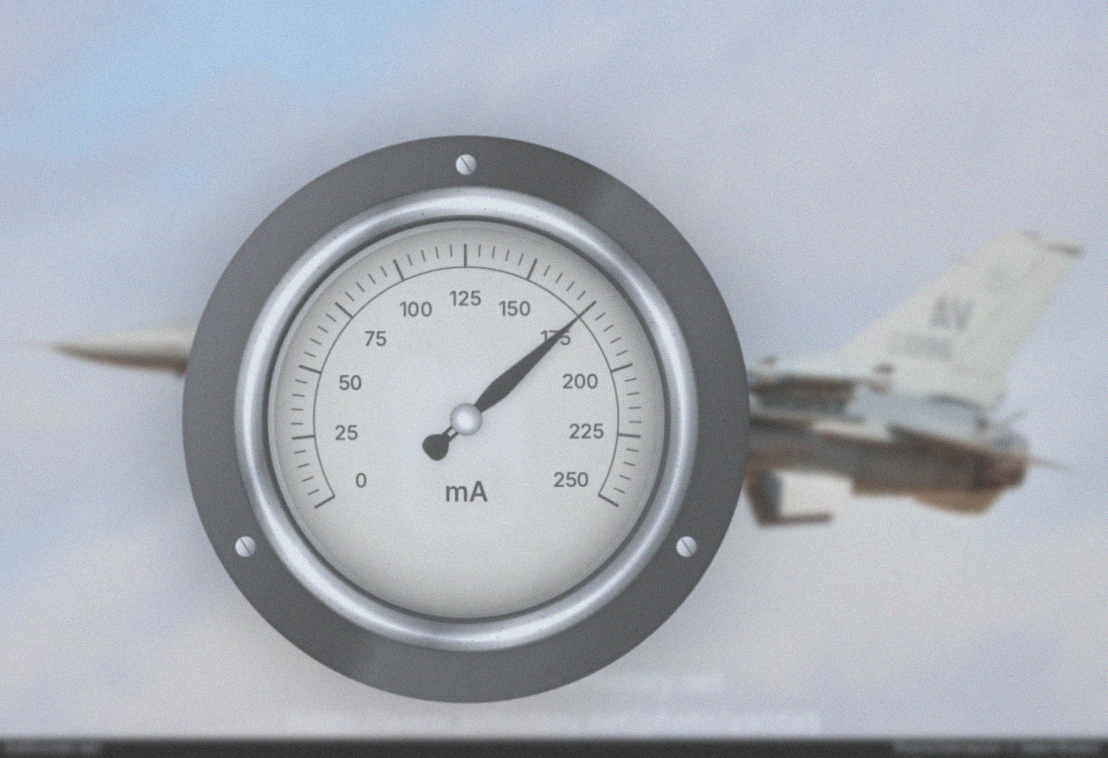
175 mA
